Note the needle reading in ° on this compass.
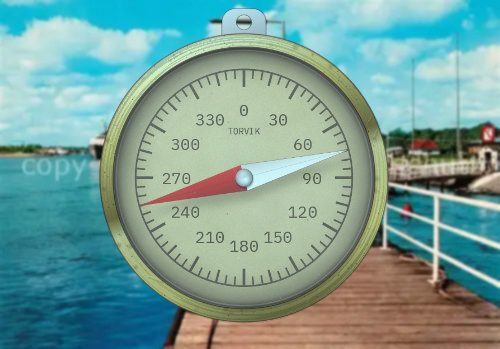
255 °
